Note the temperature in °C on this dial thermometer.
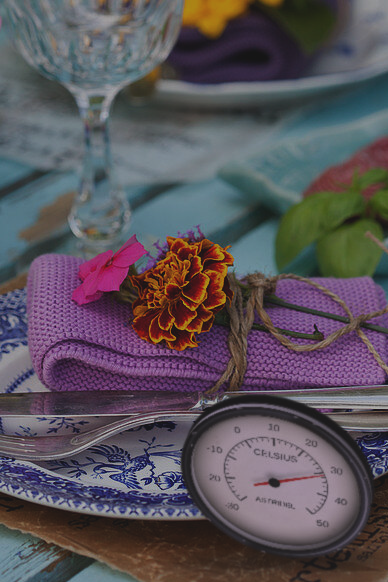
30 °C
